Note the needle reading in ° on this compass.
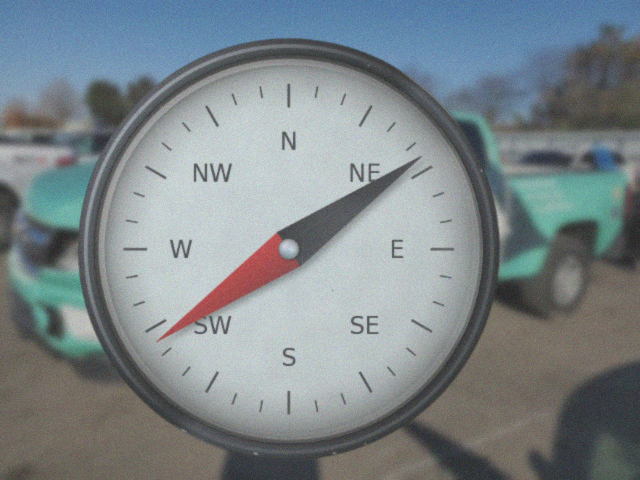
235 °
